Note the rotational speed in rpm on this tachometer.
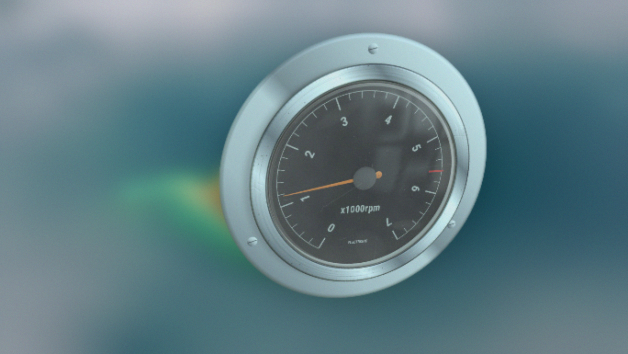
1200 rpm
